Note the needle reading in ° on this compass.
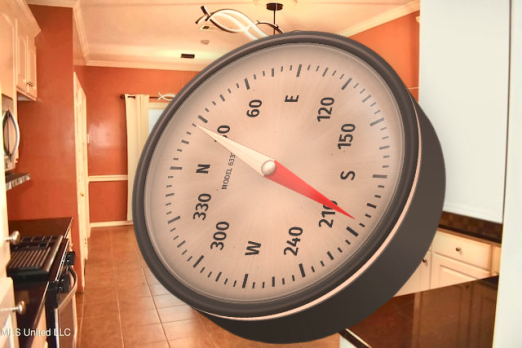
205 °
